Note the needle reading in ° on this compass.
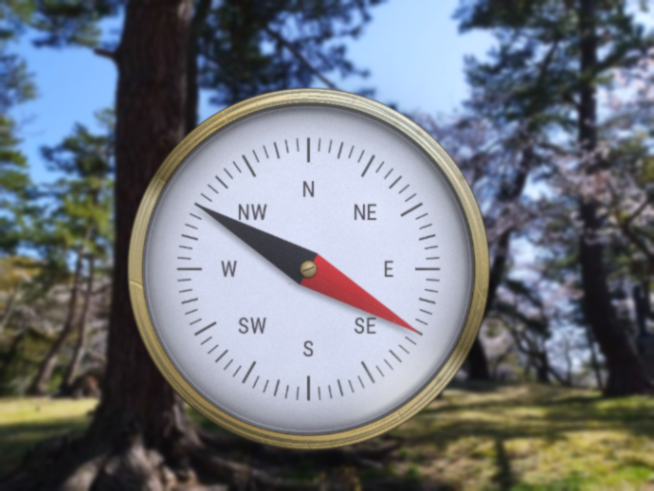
120 °
